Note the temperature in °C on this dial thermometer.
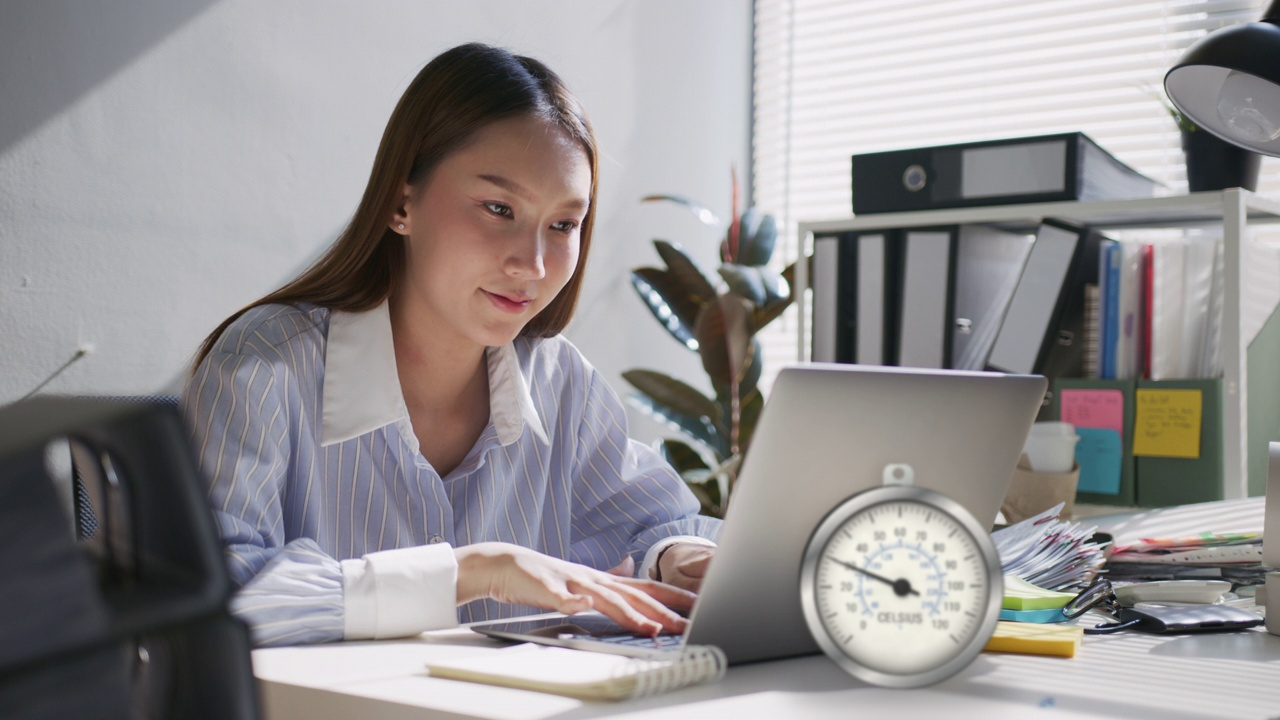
30 °C
